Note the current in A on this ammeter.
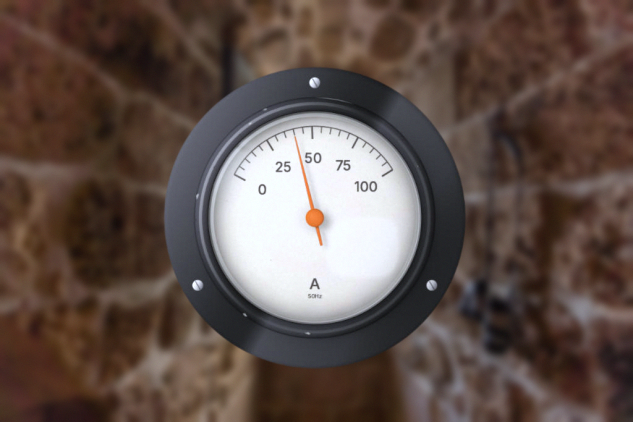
40 A
